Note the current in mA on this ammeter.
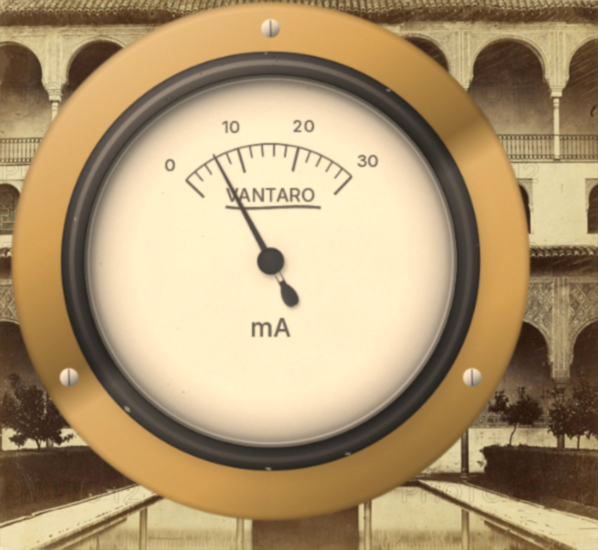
6 mA
